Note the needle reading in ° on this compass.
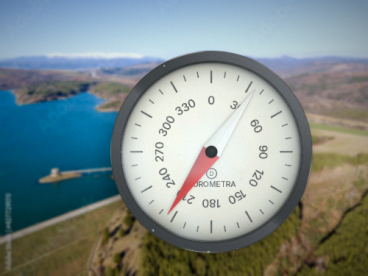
215 °
